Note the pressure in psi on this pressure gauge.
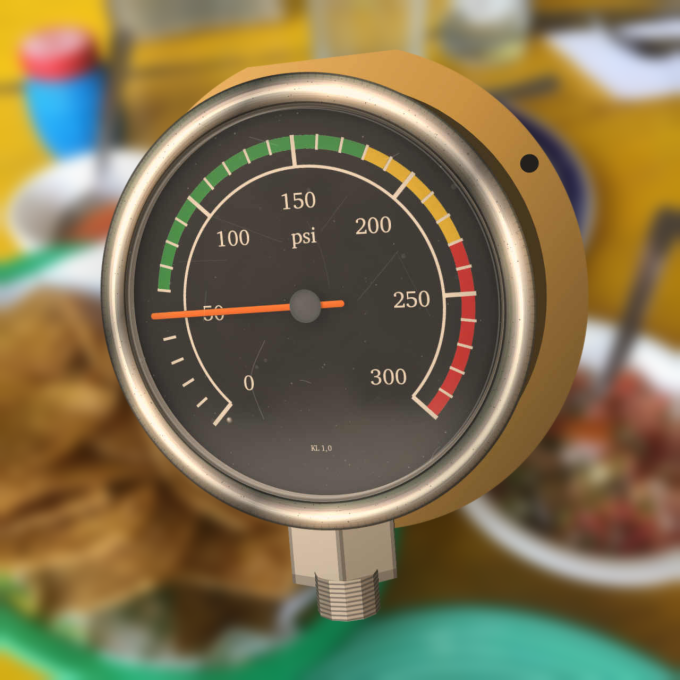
50 psi
